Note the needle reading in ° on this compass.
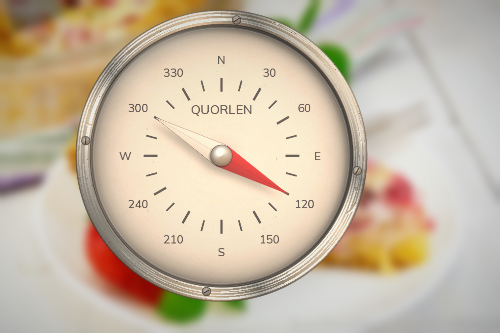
120 °
